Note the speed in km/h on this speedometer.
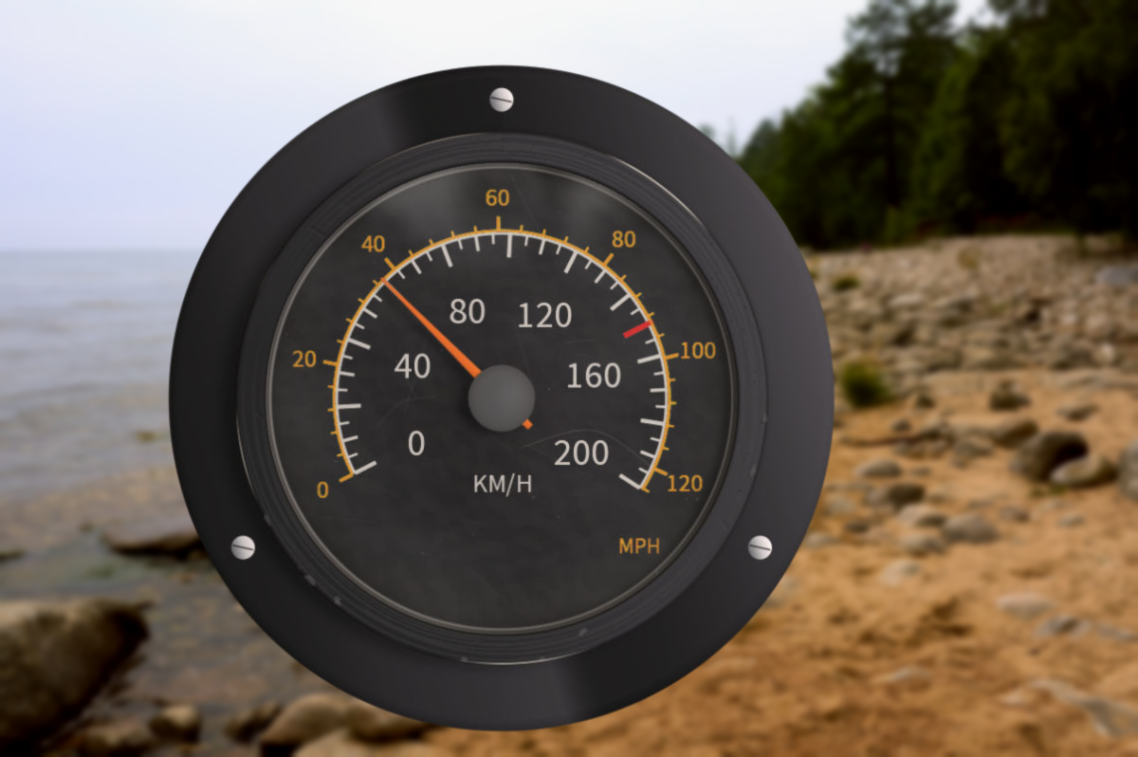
60 km/h
